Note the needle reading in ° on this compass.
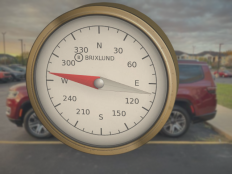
280 °
